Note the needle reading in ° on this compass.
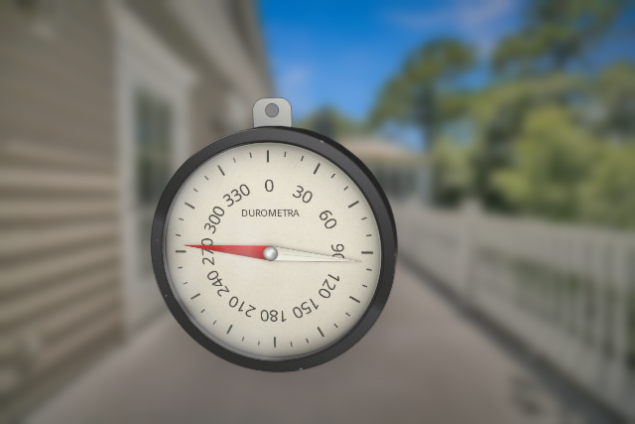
275 °
